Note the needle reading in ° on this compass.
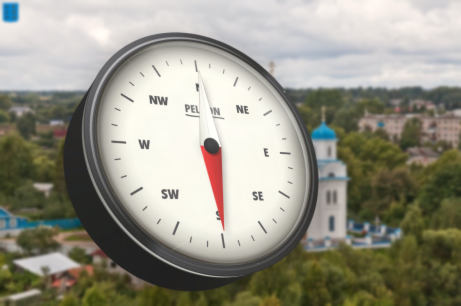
180 °
